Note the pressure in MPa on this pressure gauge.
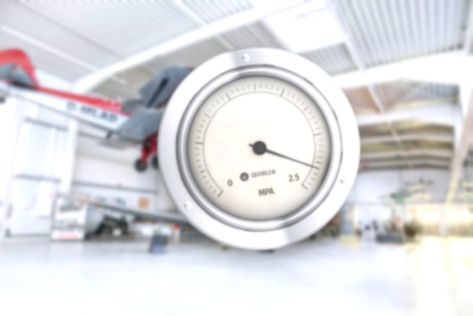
2.3 MPa
